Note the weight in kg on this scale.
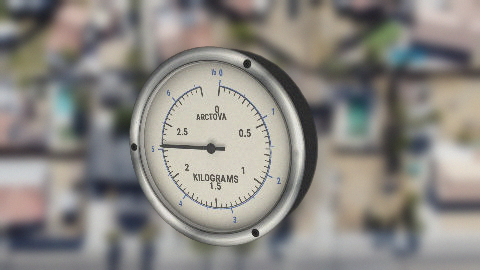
2.3 kg
